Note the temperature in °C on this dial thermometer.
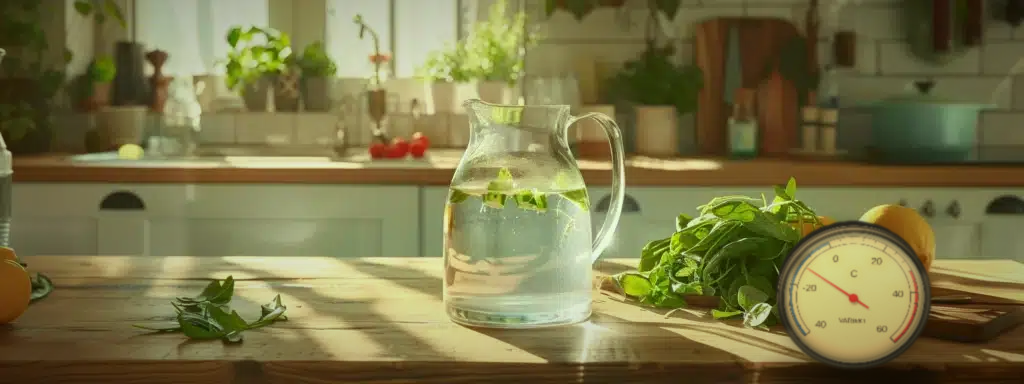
-12 °C
